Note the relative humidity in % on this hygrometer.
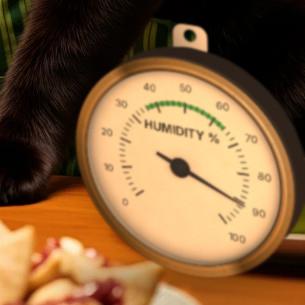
90 %
